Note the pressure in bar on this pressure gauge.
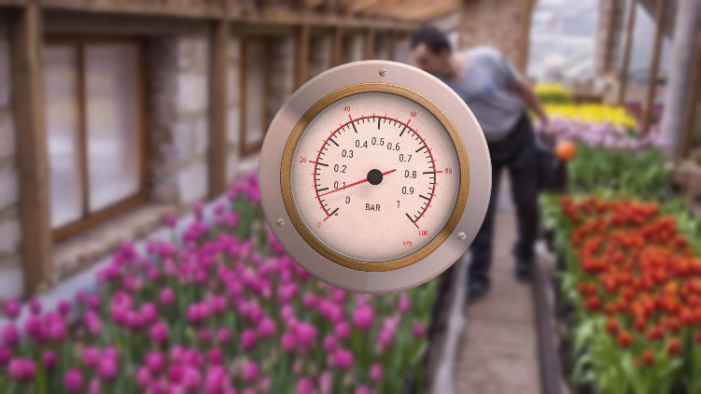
0.08 bar
